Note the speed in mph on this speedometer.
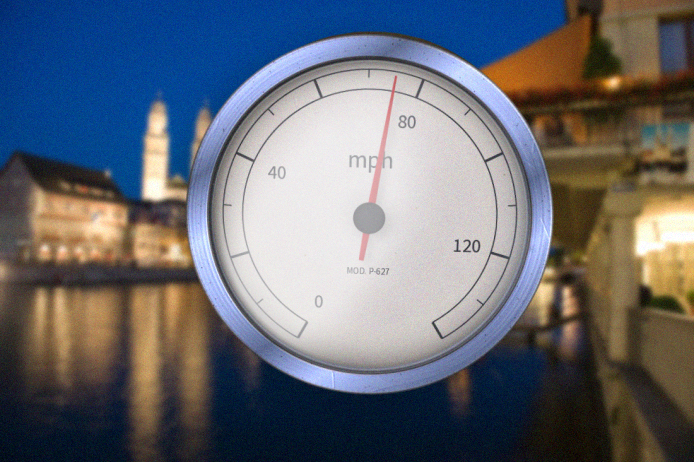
75 mph
